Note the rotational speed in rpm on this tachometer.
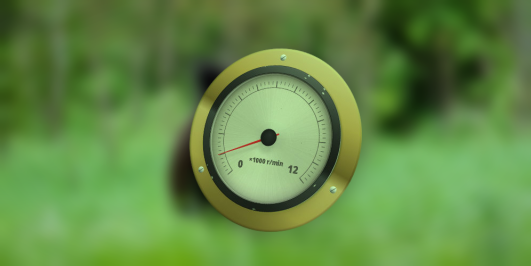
1000 rpm
